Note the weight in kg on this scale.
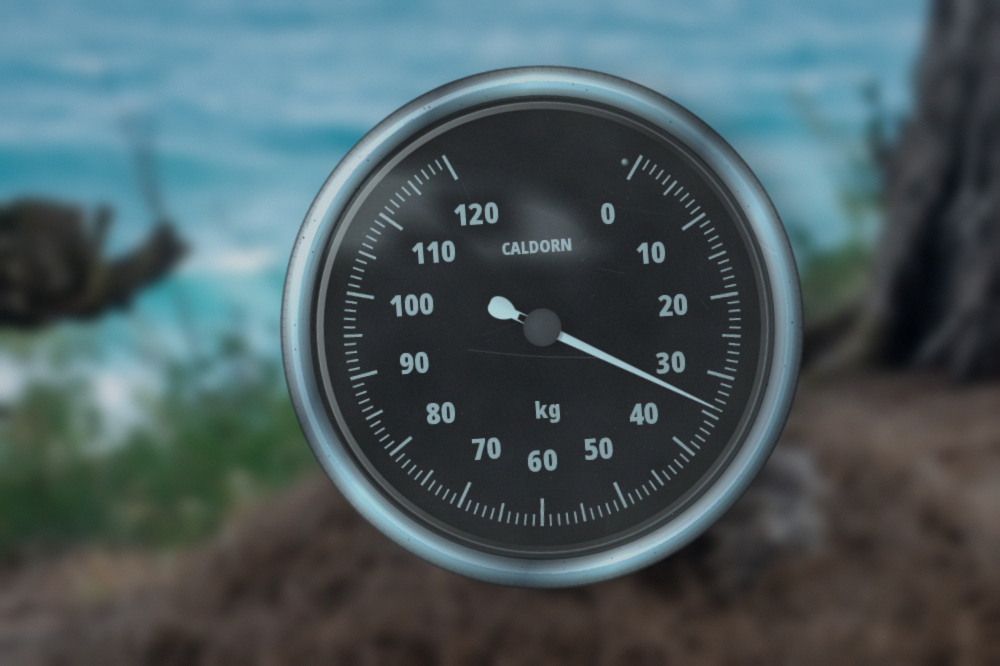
34 kg
